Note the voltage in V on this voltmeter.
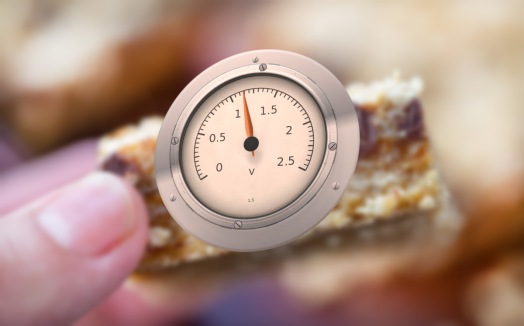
1.15 V
